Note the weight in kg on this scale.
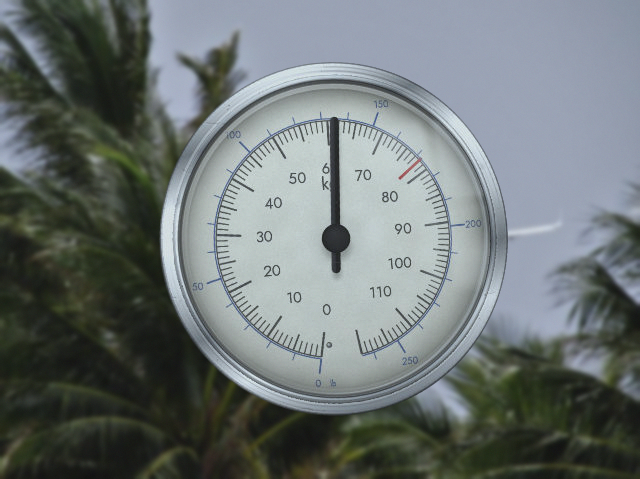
61 kg
